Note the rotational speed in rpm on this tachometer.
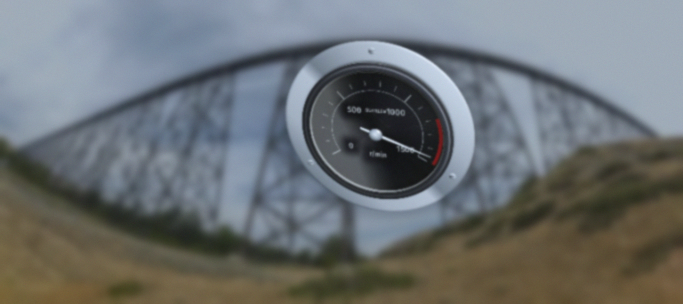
1450 rpm
